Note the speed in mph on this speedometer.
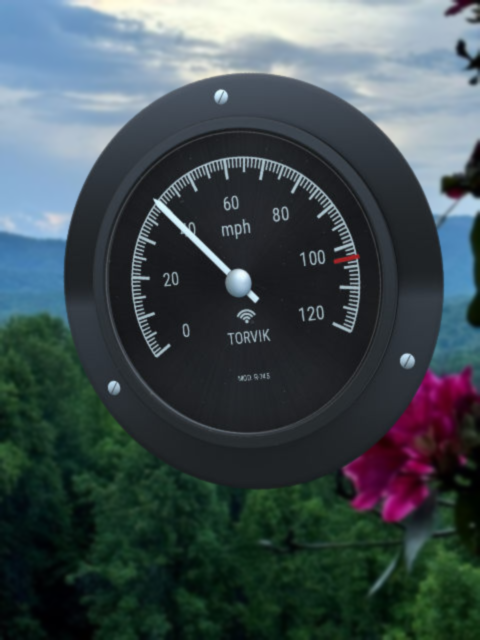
40 mph
